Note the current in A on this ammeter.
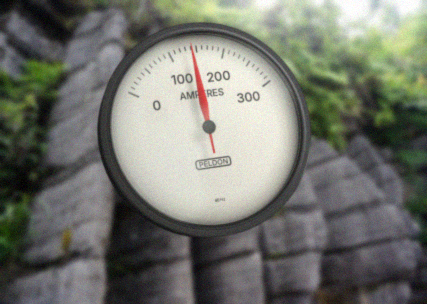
140 A
